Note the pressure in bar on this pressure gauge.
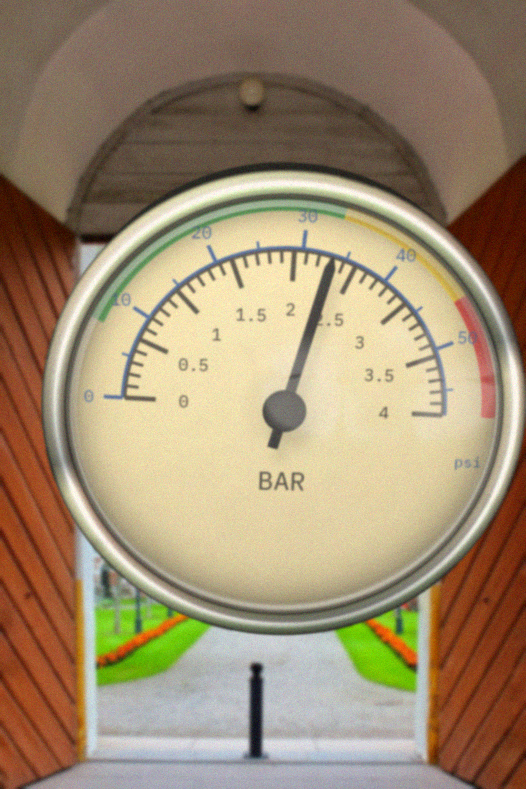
2.3 bar
